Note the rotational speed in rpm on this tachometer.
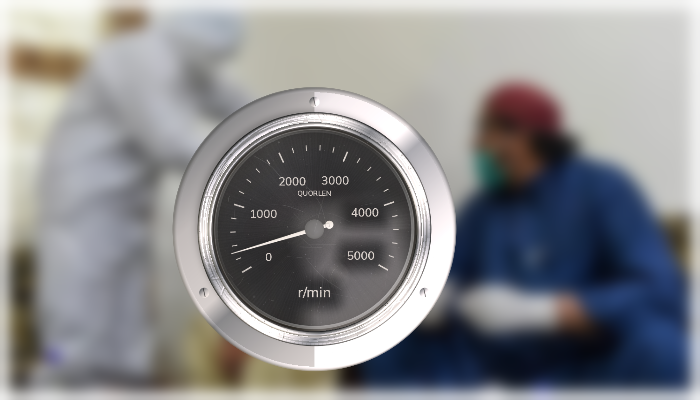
300 rpm
